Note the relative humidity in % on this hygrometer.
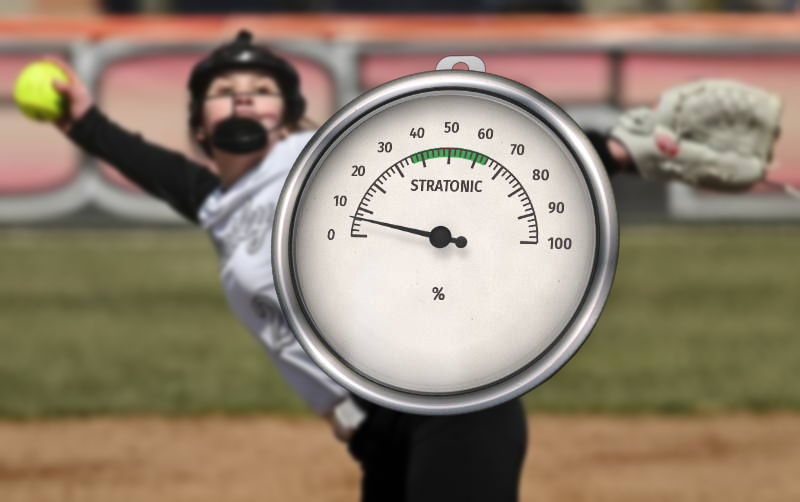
6 %
